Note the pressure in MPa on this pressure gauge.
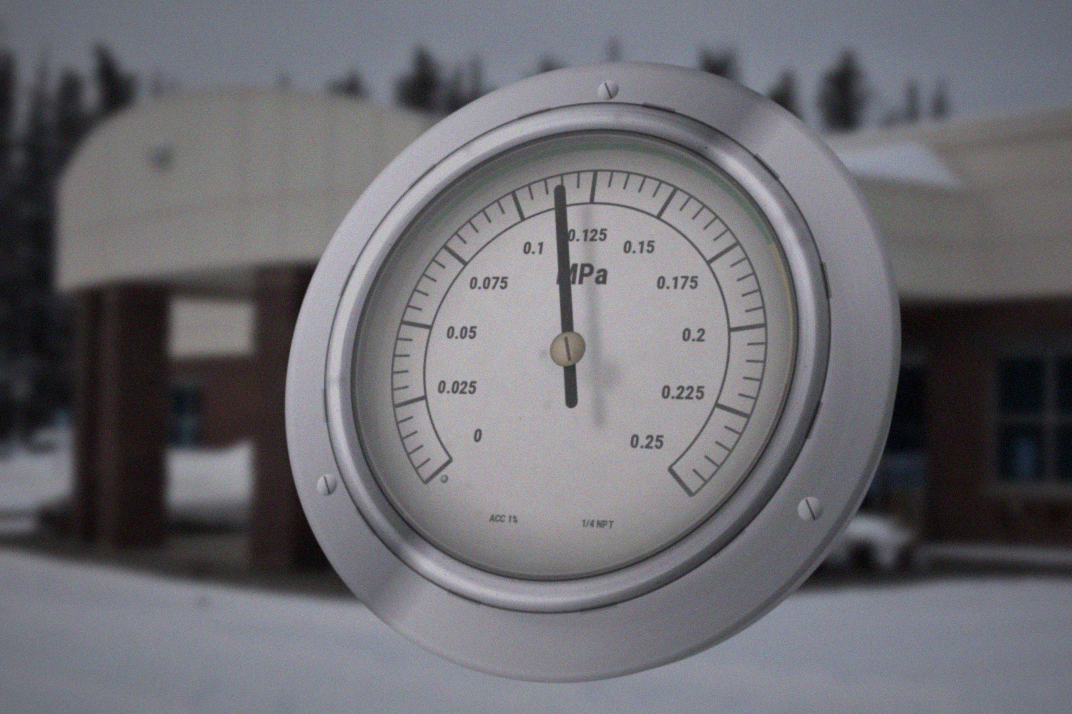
0.115 MPa
